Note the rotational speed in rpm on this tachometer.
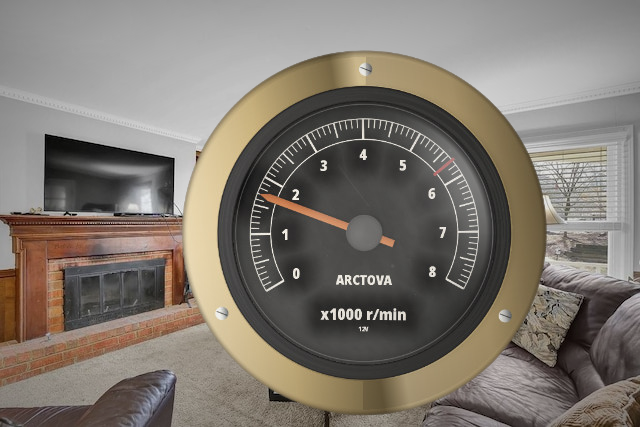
1700 rpm
